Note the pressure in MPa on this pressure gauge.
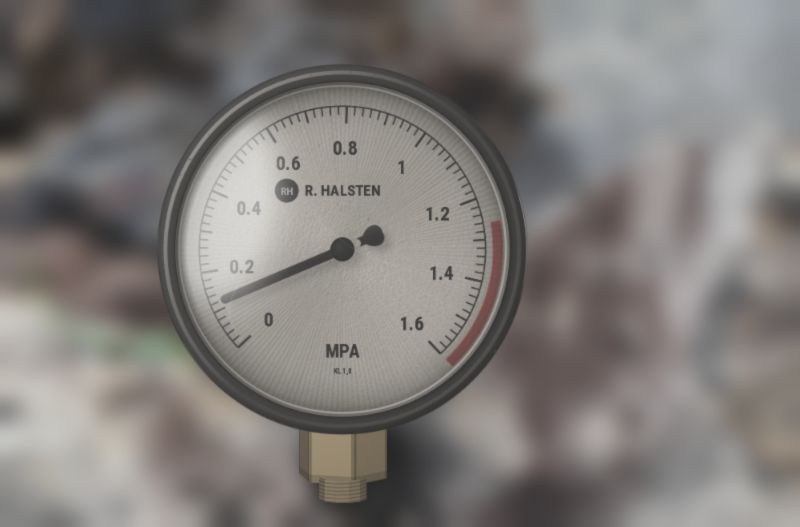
0.12 MPa
